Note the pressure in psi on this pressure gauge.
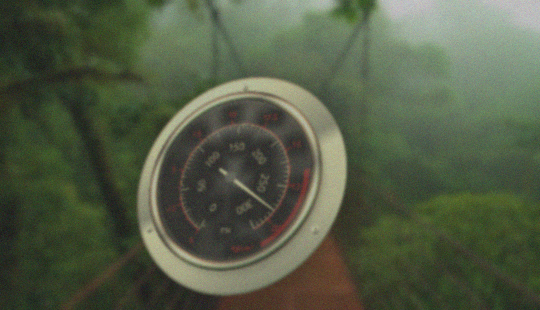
275 psi
